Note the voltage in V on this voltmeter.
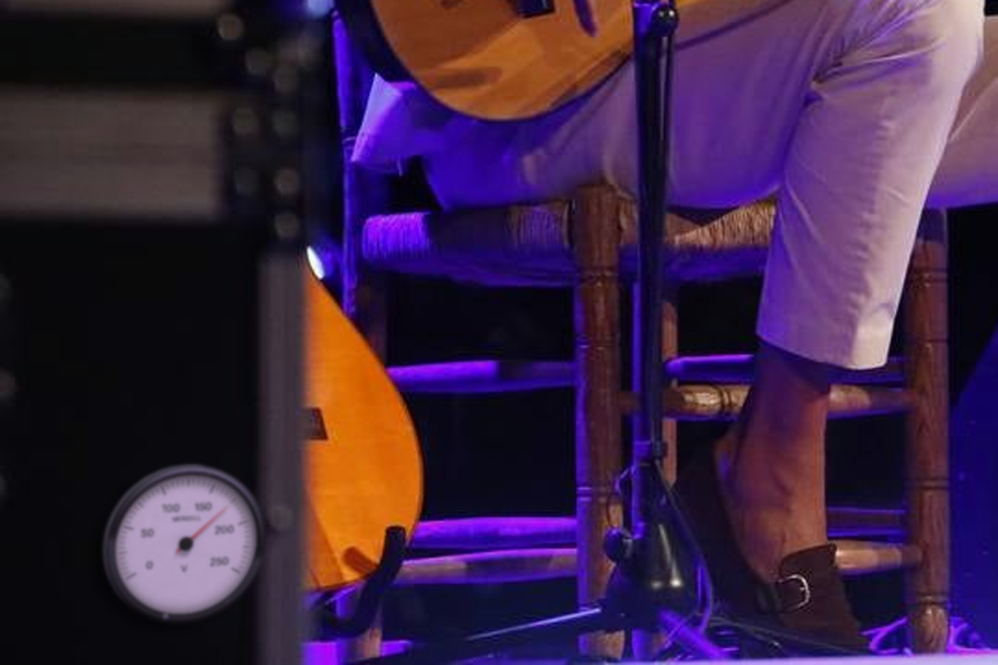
175 V
